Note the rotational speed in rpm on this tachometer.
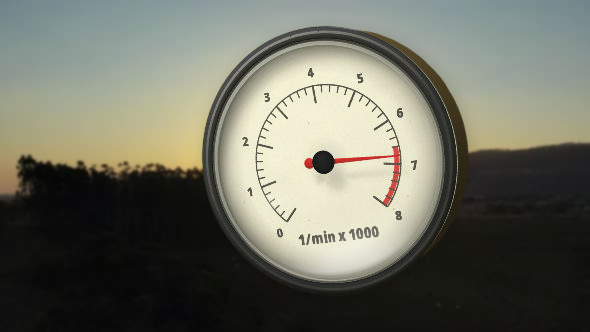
6800 rpm
